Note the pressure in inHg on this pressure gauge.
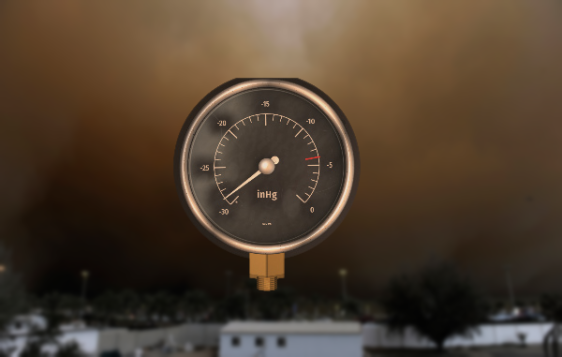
-29 inHg
